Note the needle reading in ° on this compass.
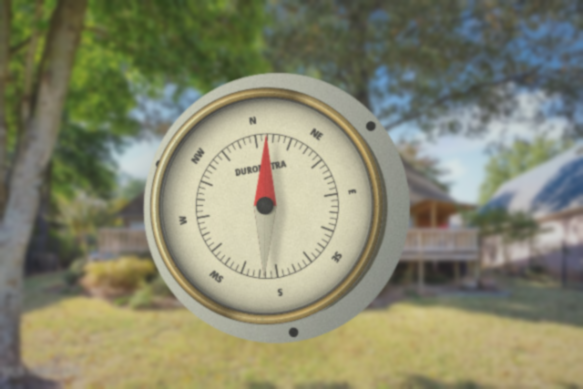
10 °
